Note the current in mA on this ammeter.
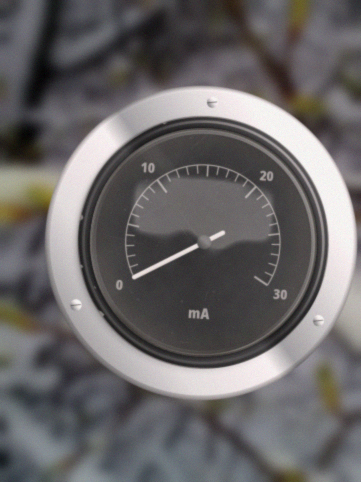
0 mA
